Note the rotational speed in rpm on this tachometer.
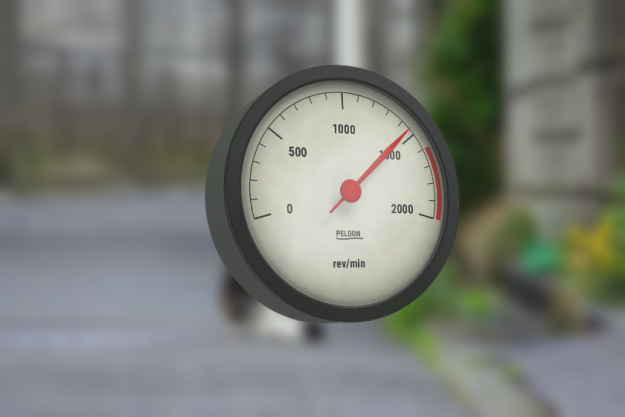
1450 rpm
